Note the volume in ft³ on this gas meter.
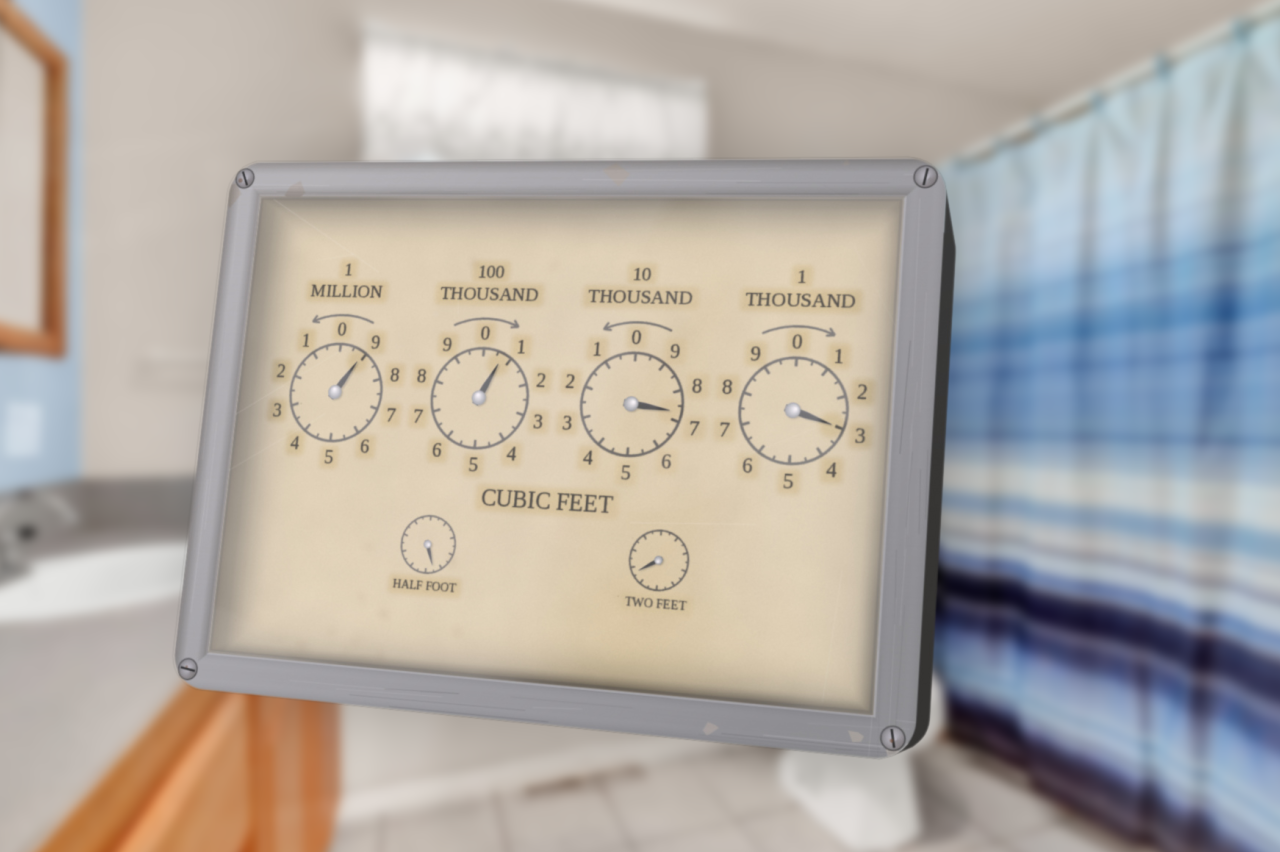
907300 ft³
